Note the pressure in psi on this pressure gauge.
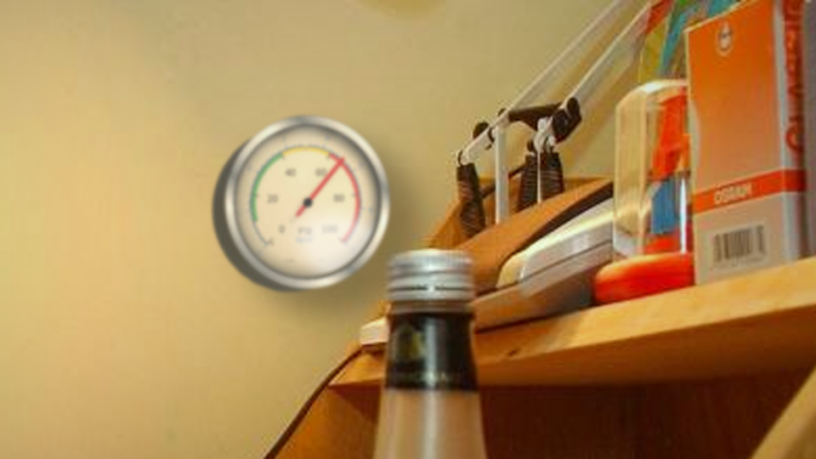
65 psi
